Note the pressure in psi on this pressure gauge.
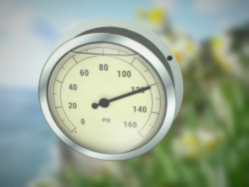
120 psi
